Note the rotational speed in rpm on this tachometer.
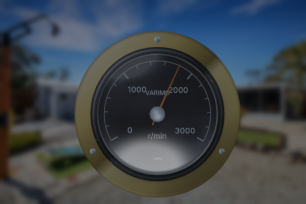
1800 rpm
